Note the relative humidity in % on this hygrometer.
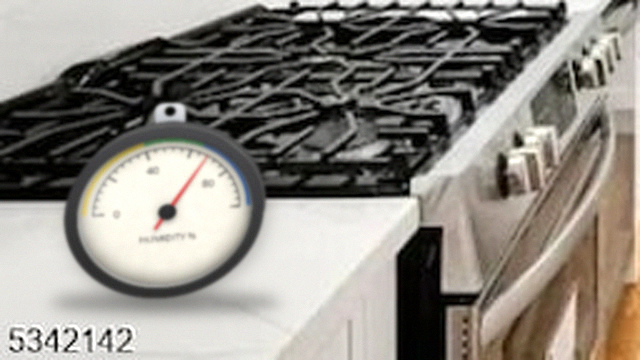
68 %
